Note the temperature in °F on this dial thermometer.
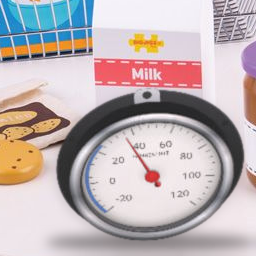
36 °F
